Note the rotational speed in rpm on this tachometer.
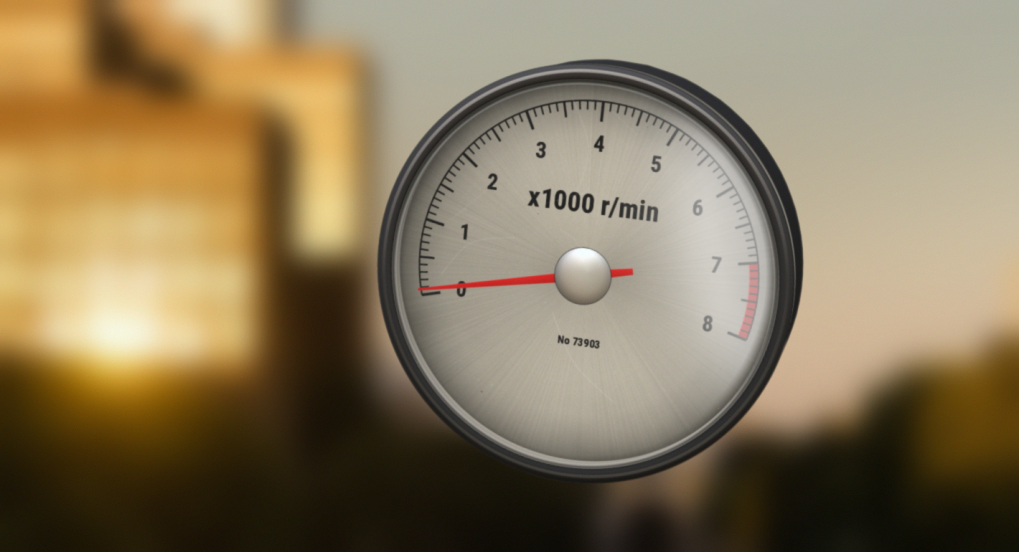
100 rpm
